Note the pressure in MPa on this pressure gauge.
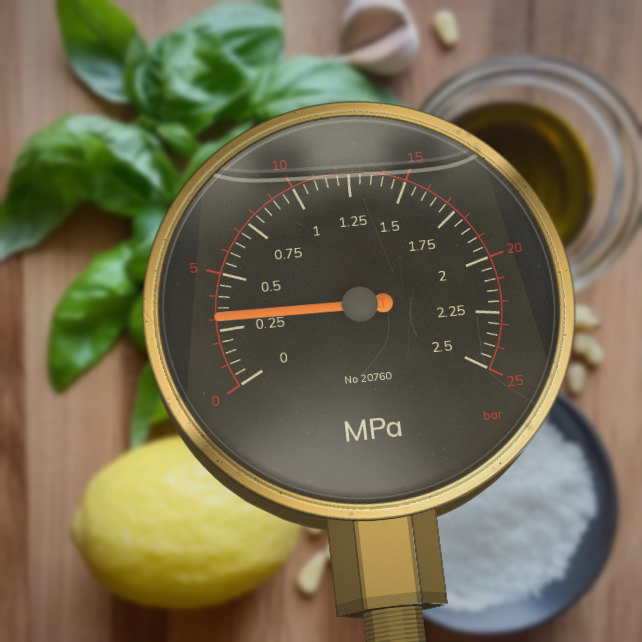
0.3 MPa
